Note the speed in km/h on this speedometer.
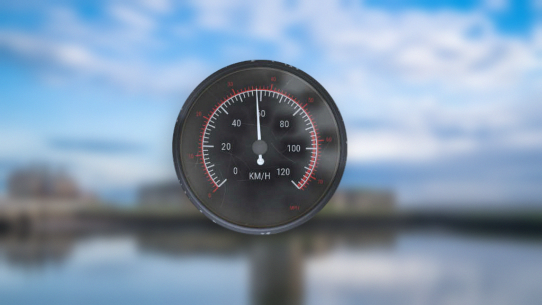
58 km/h
